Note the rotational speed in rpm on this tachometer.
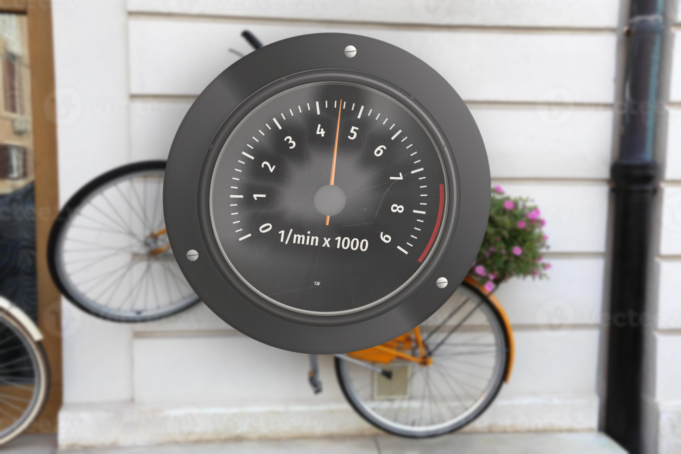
4500 rpm
